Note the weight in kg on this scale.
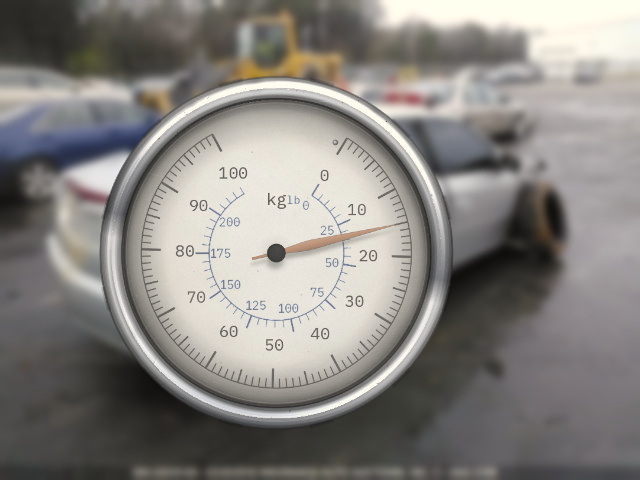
15 kg
